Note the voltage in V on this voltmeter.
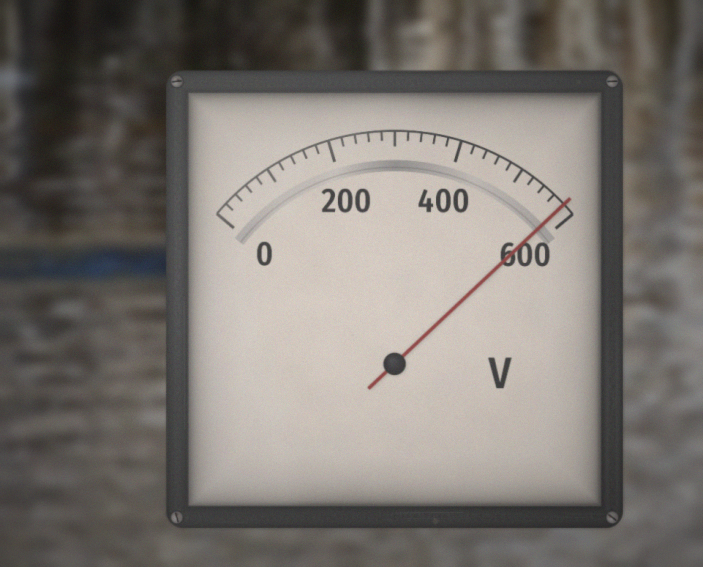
580 V
